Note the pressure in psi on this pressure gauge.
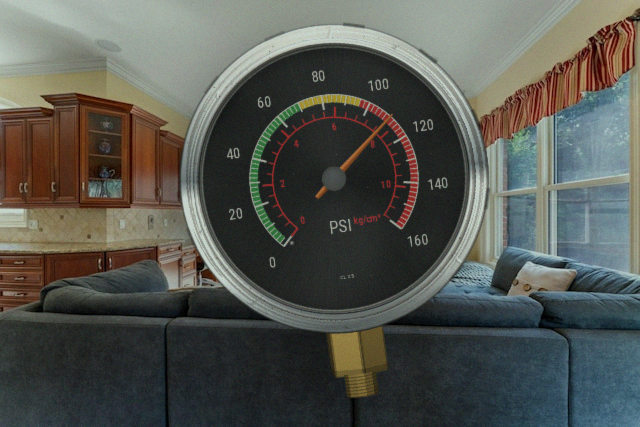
110 psi
